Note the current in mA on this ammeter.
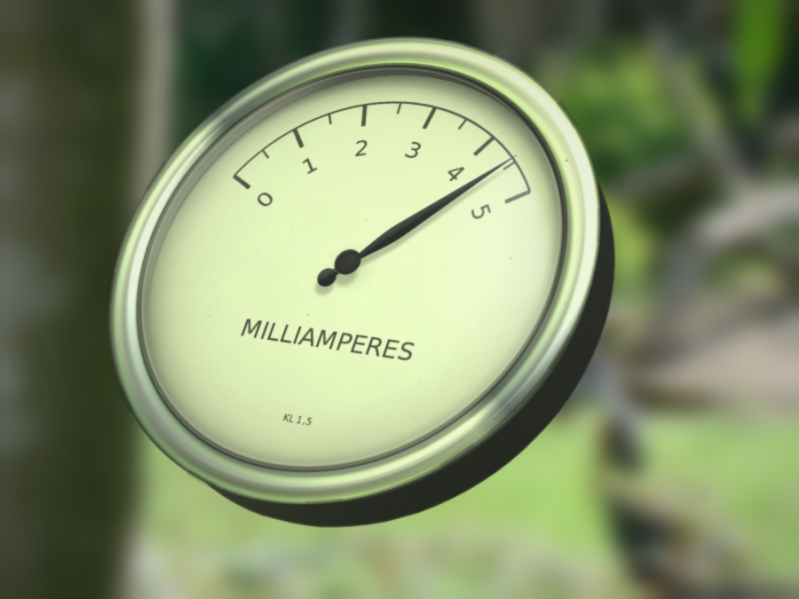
4.5 mA
